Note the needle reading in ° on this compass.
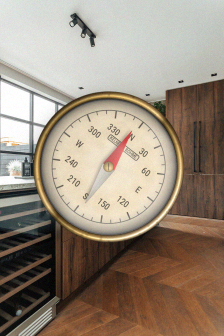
355 °
